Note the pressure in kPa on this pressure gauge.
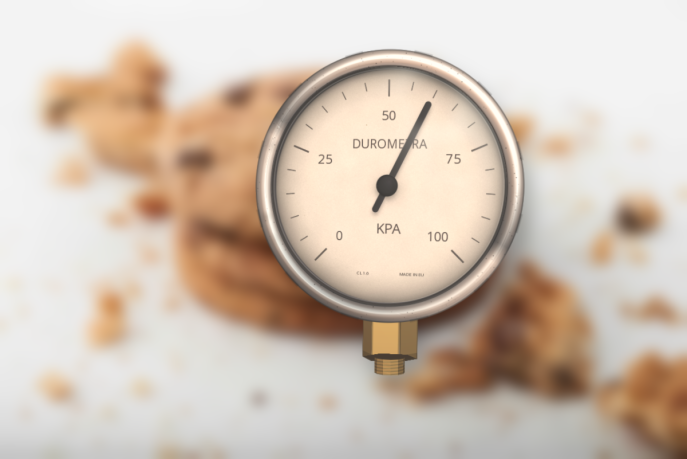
60 kPa
